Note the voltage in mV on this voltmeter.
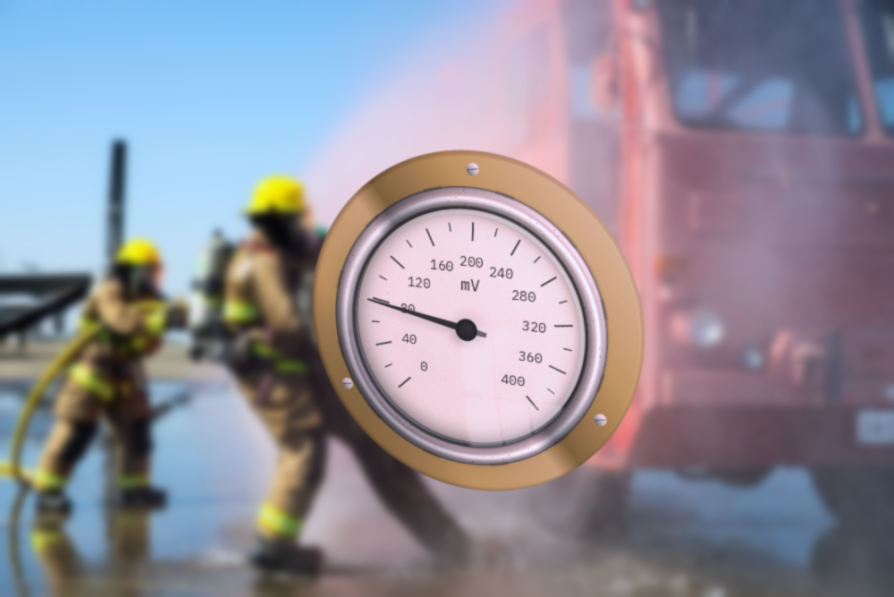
80 mV
